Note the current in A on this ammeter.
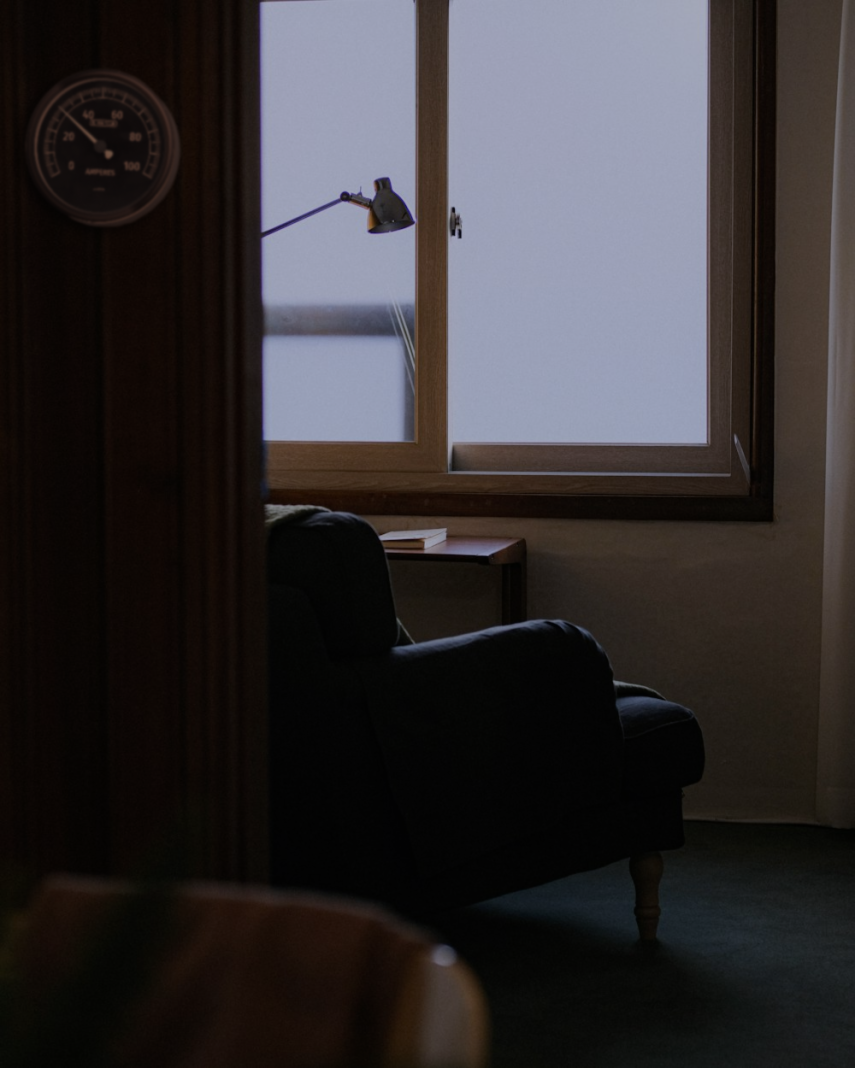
30 A
